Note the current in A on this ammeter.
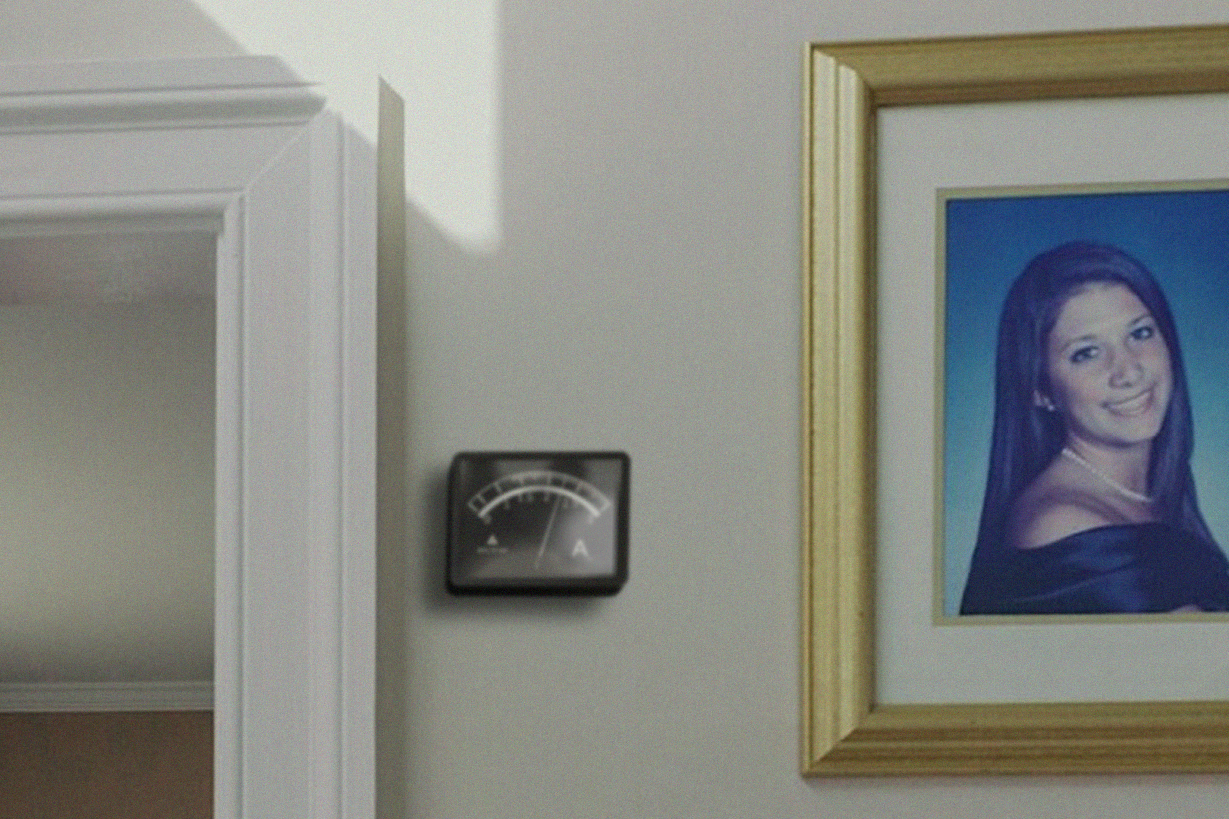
2.25 A
